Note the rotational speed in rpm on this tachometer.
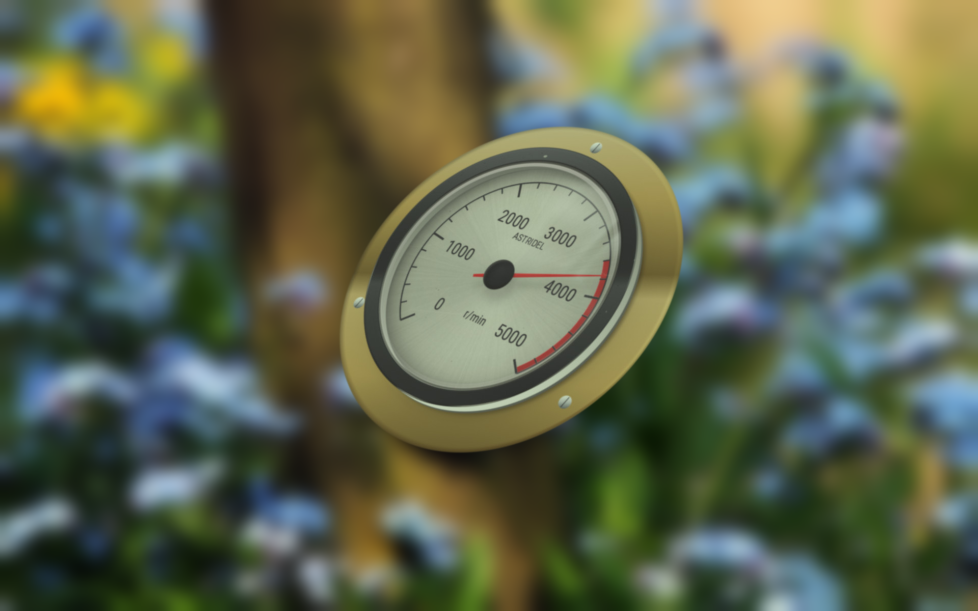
3800 rpm
